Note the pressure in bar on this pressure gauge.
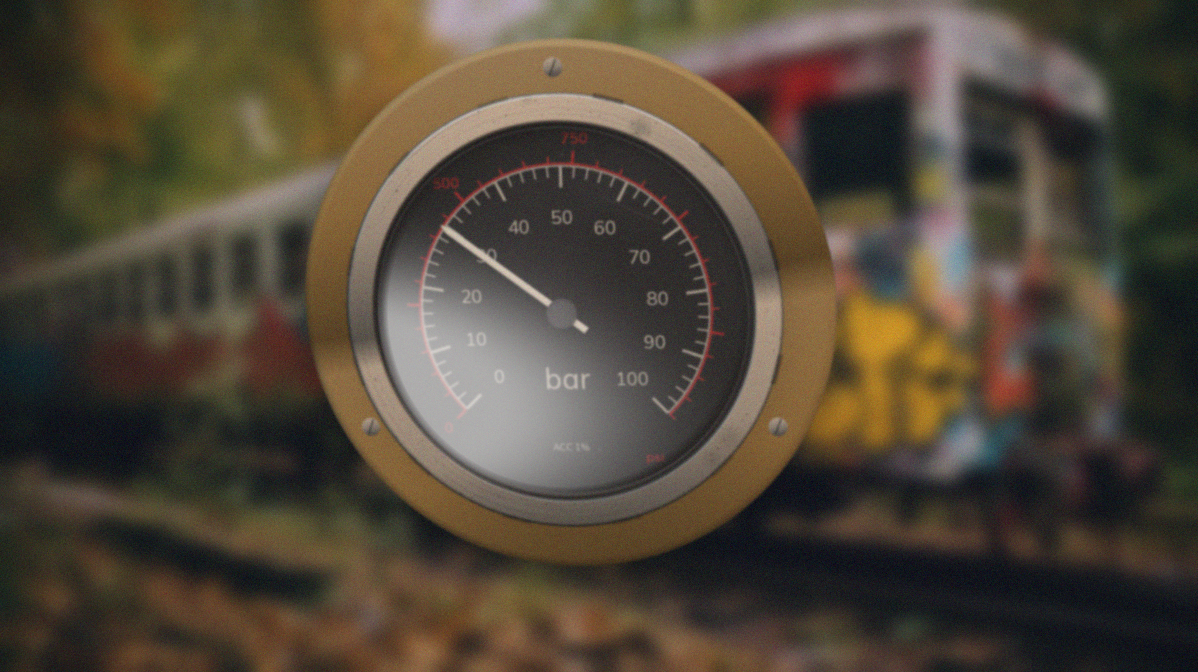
30 bar
